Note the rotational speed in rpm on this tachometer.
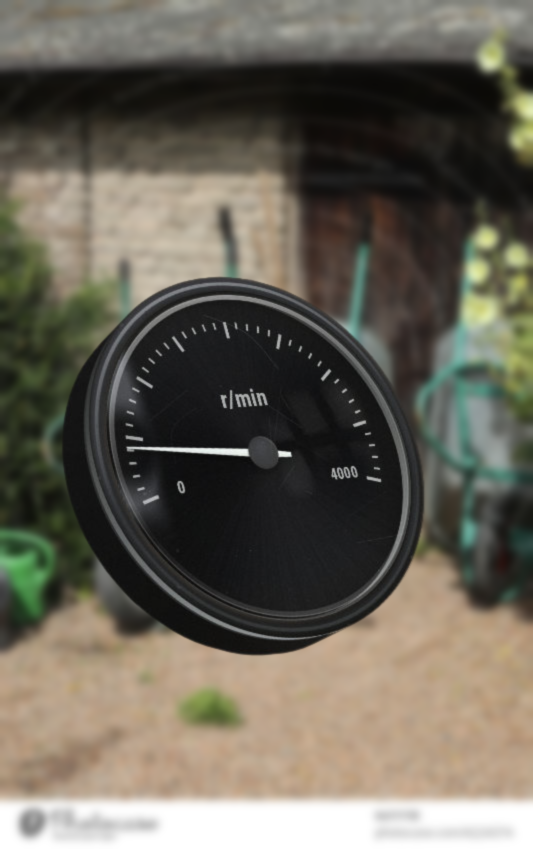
400 rpm
